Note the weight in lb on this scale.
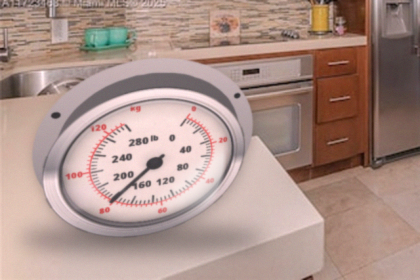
180 lb
